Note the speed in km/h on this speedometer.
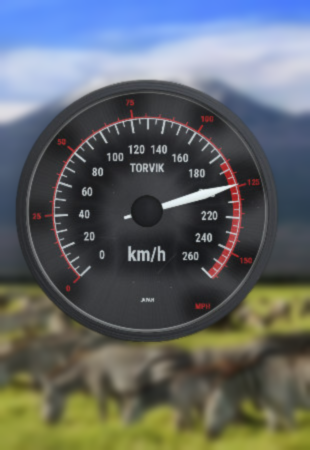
200 km/h
